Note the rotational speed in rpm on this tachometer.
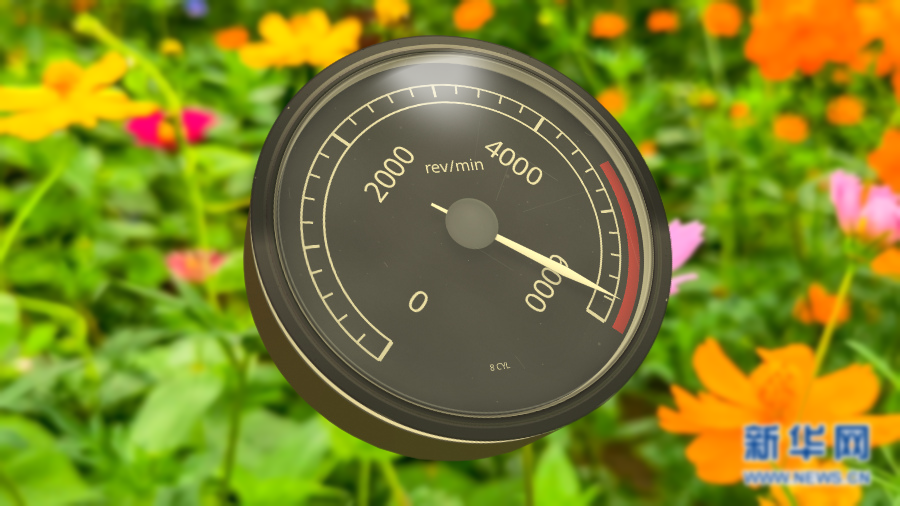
5800 rpm
